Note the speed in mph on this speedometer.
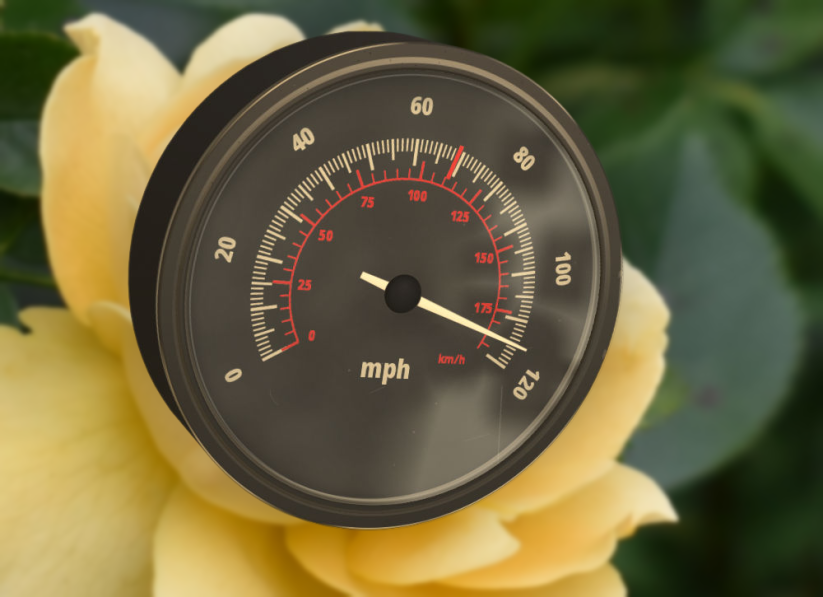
115 mph
